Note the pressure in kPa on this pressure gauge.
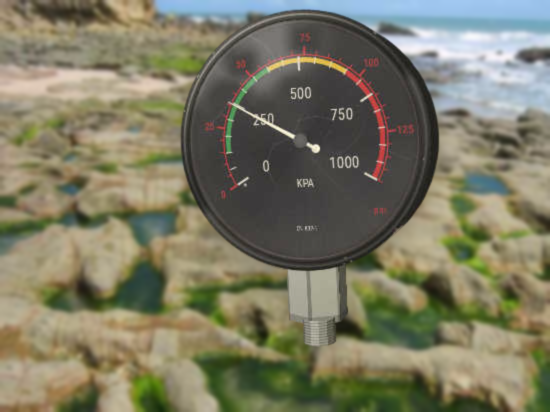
250 kPa
